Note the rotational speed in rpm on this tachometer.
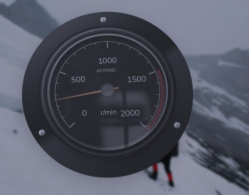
250 rpm
